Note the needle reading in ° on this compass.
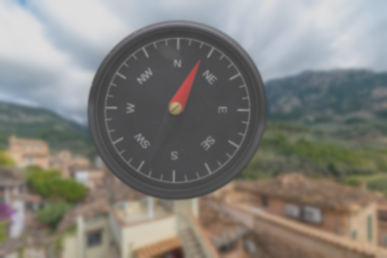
25 °
